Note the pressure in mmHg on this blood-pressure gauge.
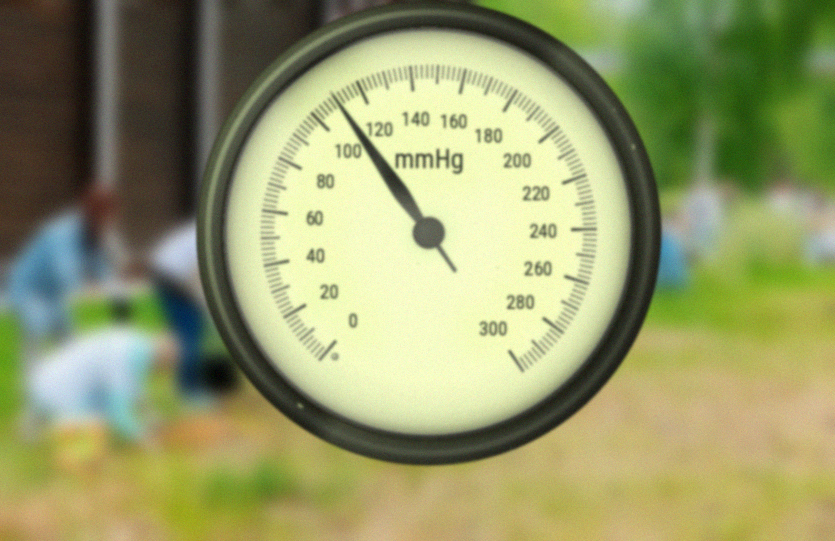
110 mmHg
